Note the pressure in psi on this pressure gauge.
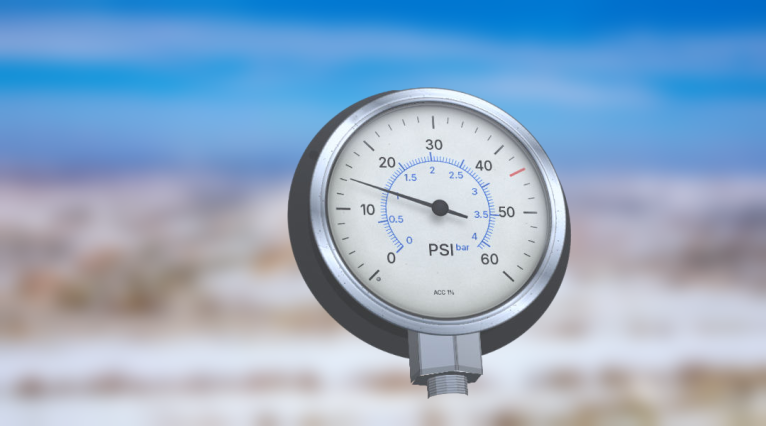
14 psi
